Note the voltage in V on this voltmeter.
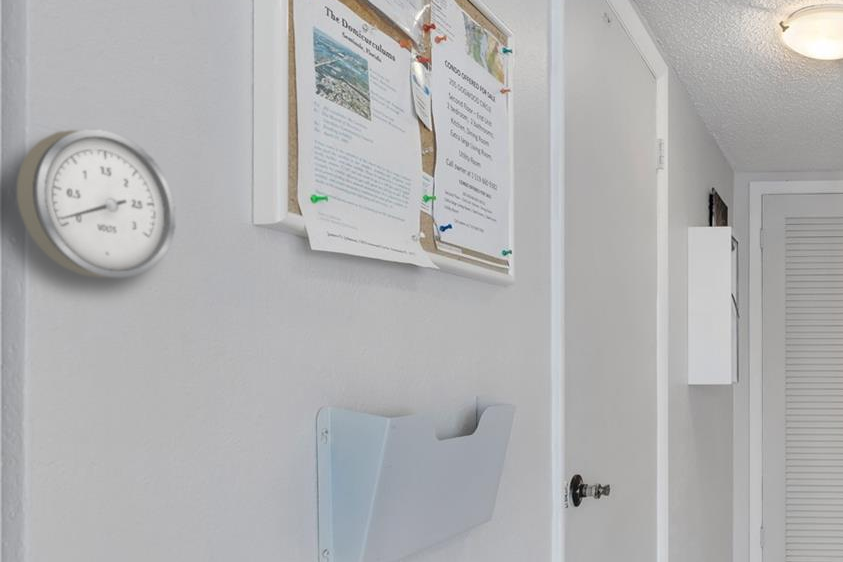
0.1 V
